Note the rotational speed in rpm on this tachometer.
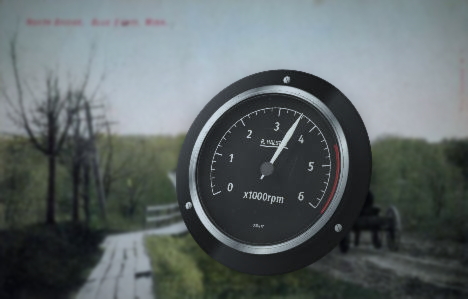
3600 rpm
